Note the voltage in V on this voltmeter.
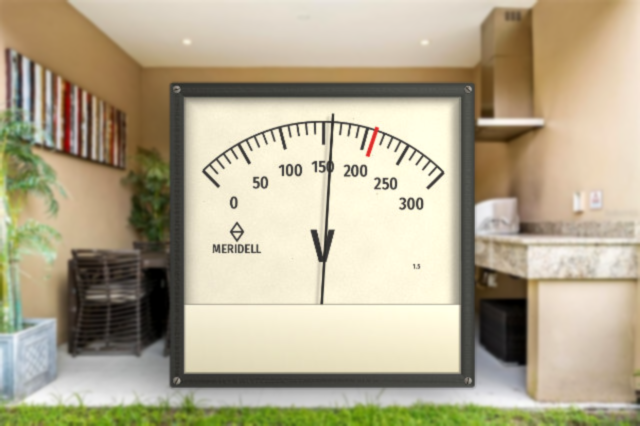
160 V
